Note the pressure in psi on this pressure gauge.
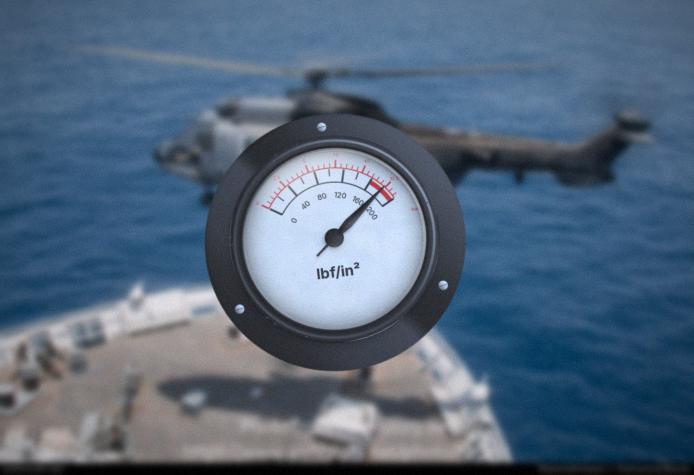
180 psi
